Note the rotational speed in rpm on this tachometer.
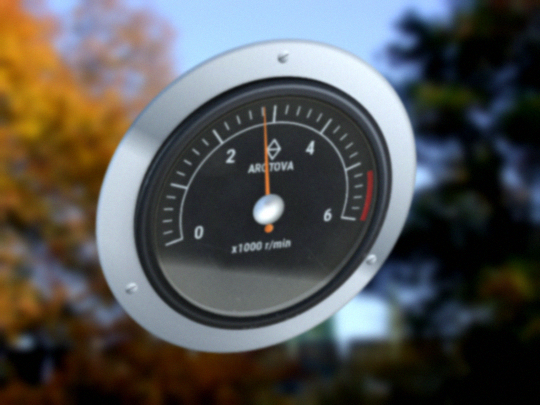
2800 rpm
